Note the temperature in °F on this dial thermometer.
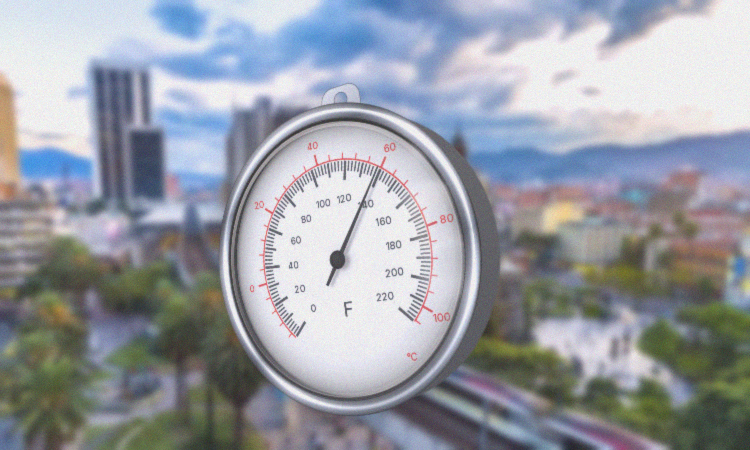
140 °F
